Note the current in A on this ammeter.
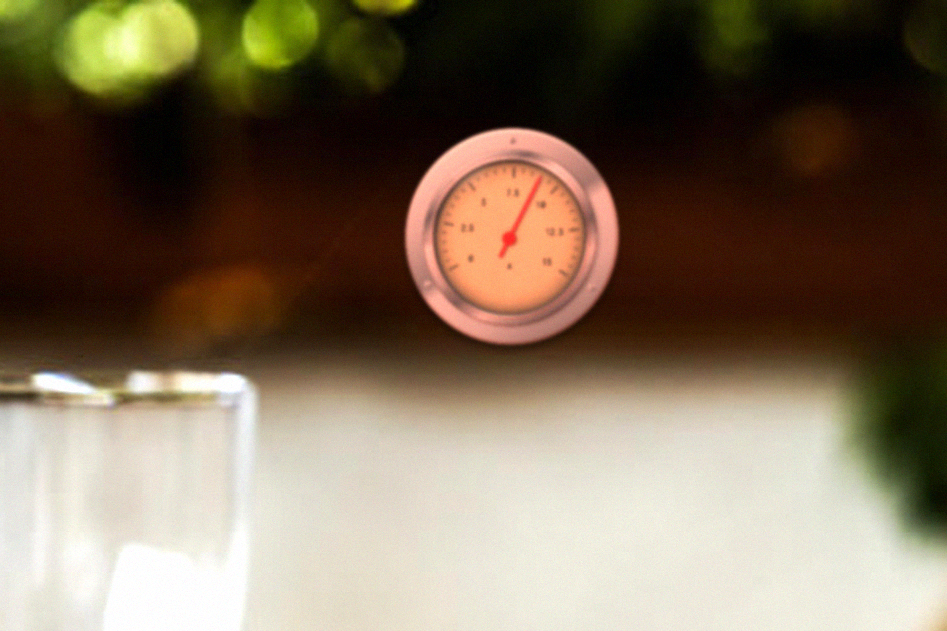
9 A
